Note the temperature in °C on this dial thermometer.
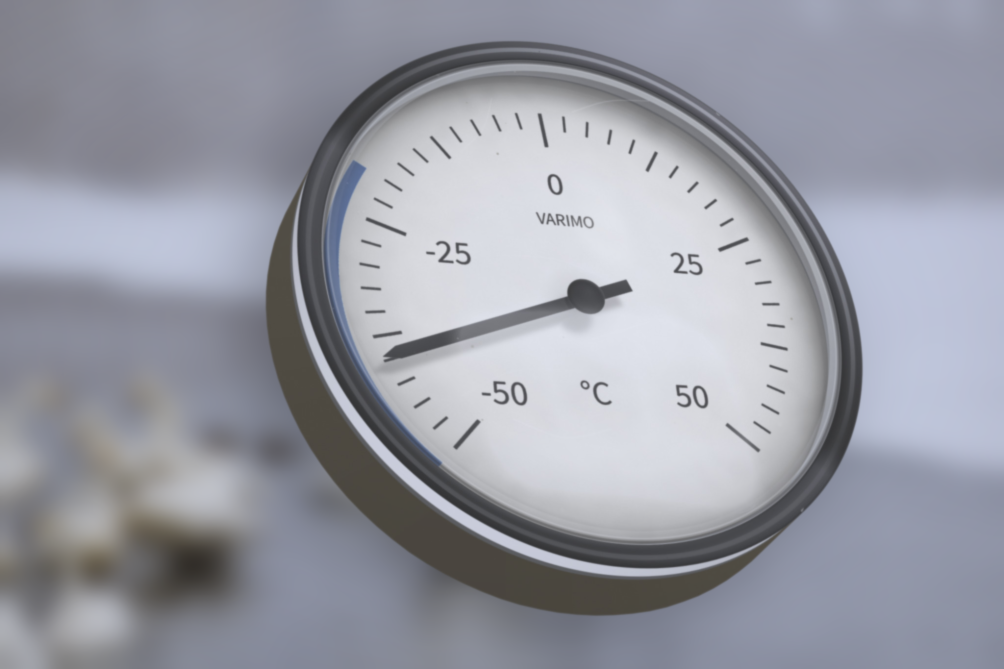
-40 °C
